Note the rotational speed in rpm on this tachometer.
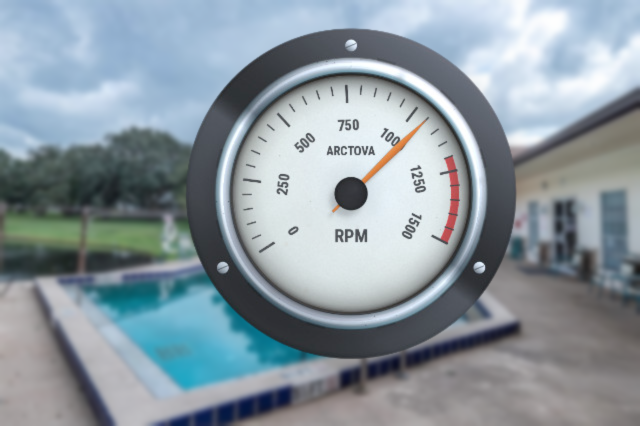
1050 rpm
